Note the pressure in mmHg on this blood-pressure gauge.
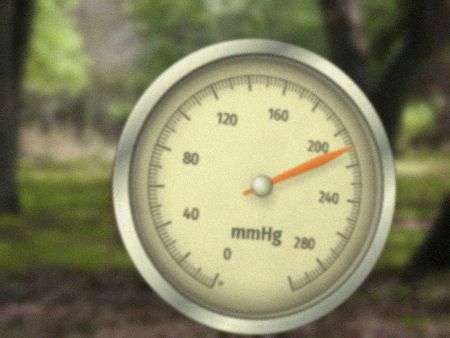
210 mmHg
